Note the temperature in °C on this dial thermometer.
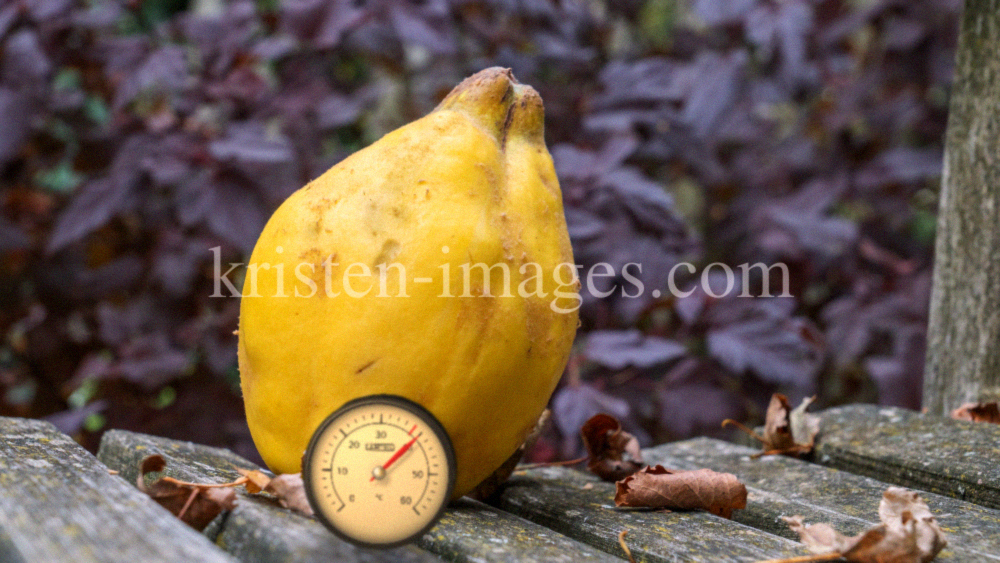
40 °C
